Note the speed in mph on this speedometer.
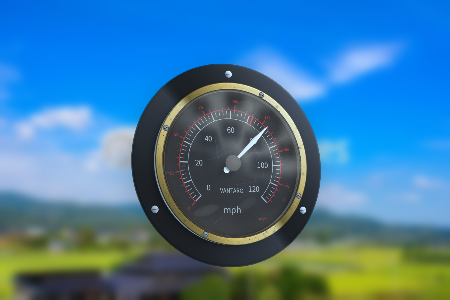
80 mph
